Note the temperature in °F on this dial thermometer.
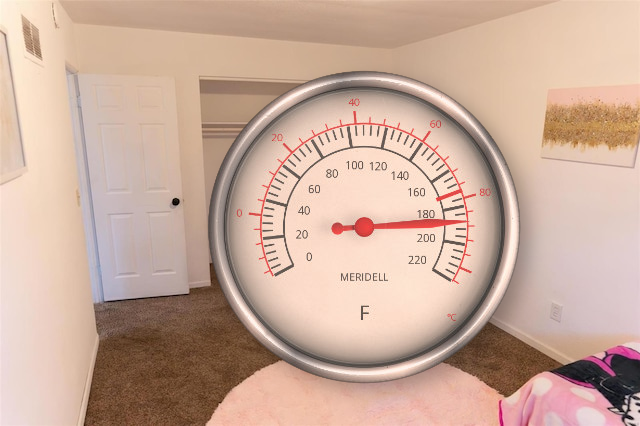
188 °F
